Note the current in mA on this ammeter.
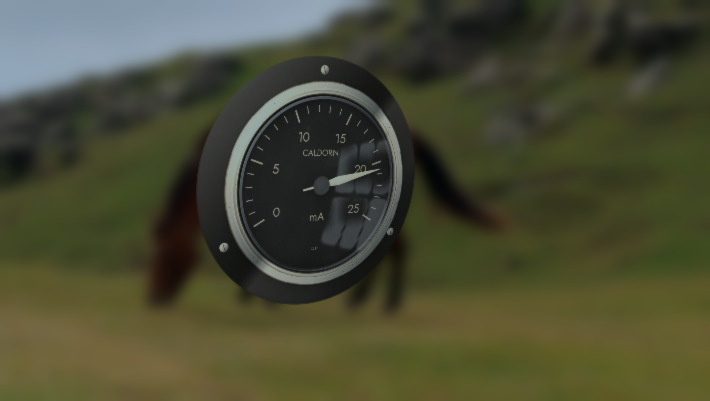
20.5 mA
